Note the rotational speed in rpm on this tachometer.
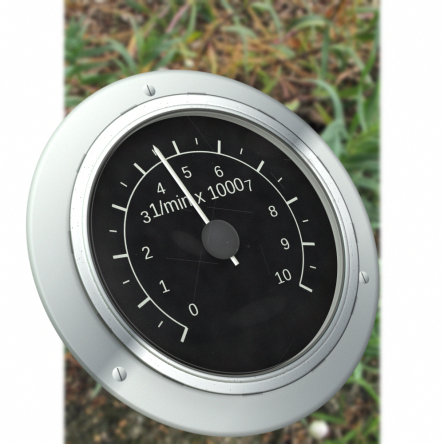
4500 rpm
